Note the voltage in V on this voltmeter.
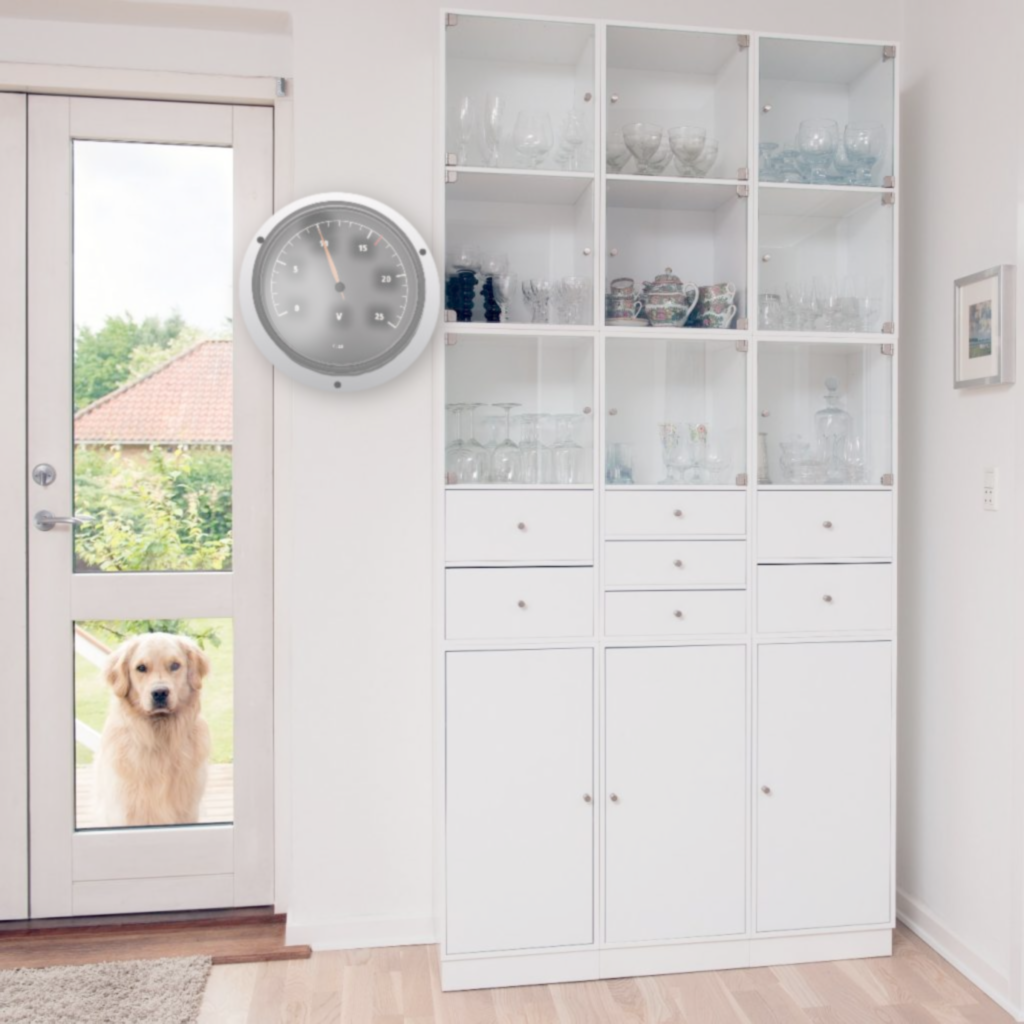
10 V
